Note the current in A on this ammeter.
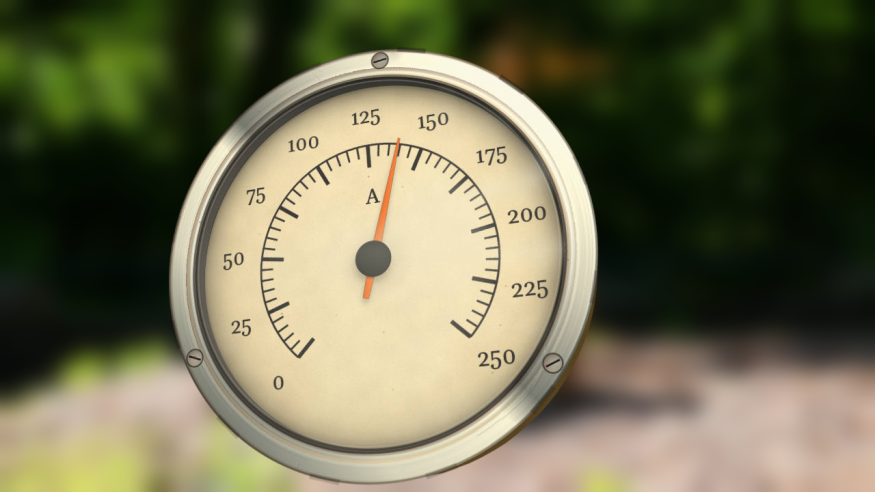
140 A
